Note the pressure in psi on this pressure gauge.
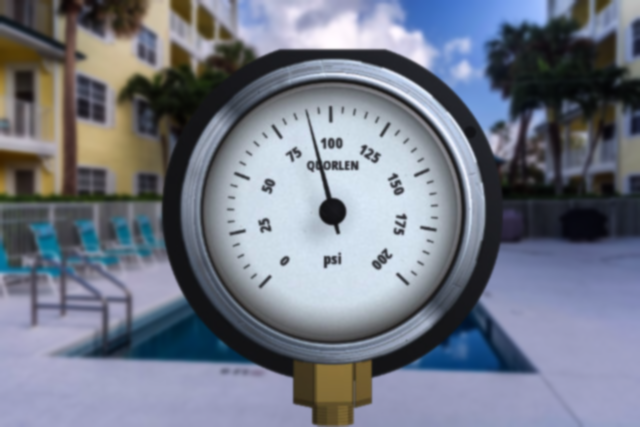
90 psi
